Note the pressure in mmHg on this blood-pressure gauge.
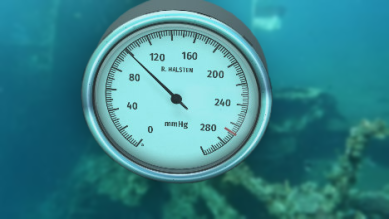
100 mmHg
